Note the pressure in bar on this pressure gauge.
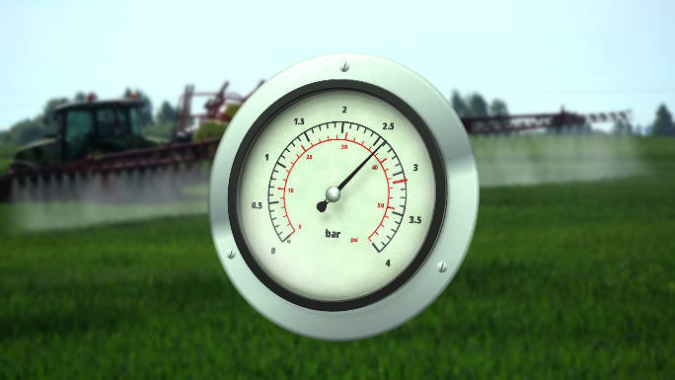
2.6 bar
